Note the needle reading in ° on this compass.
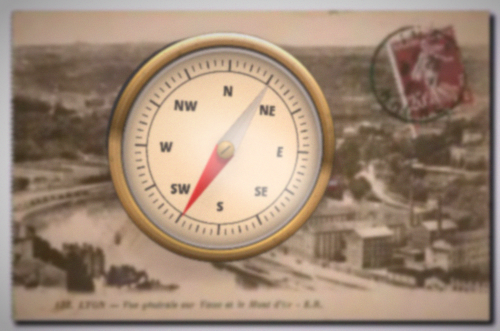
210 °
